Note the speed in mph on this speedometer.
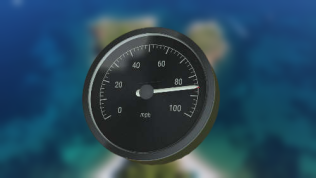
86 mph
